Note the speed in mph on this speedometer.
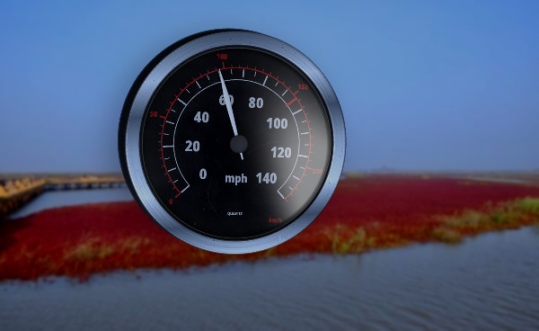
60 mph
